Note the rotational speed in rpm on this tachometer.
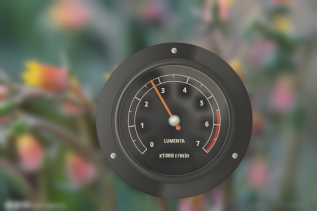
2750 rpm
